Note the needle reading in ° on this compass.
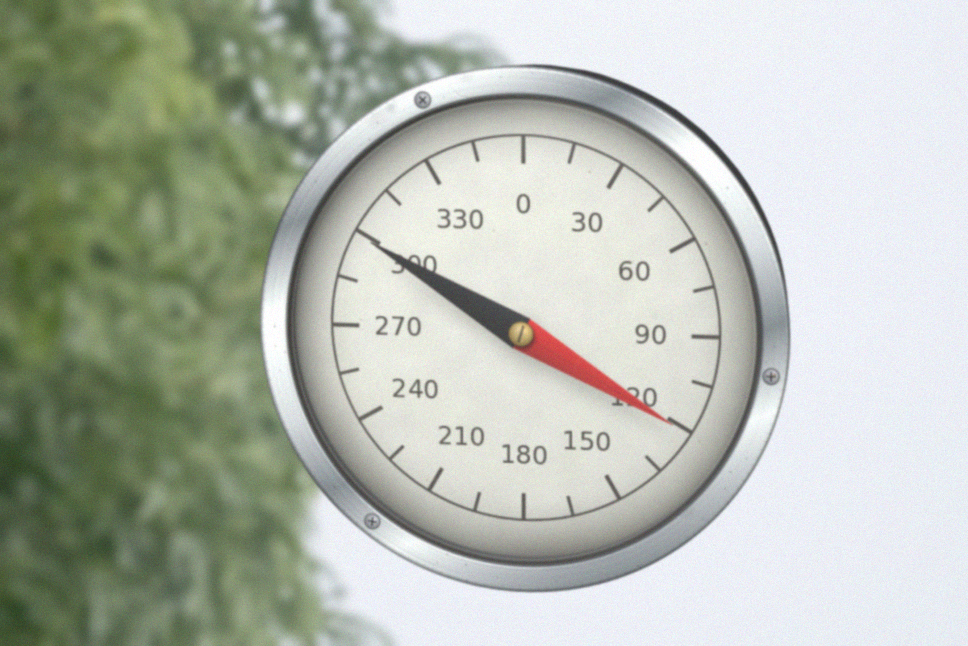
120 °
